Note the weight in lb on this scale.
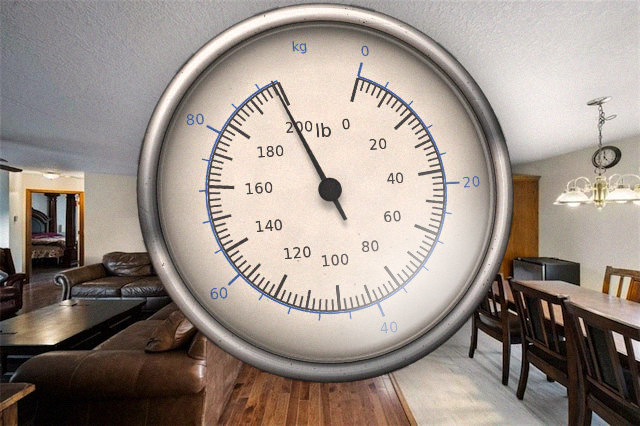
198 lb
